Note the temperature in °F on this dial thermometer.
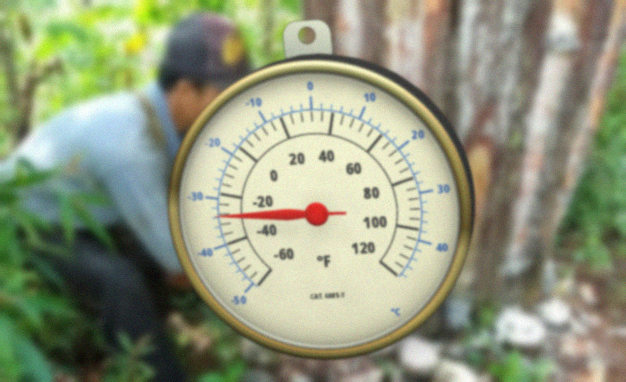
-28 °F
